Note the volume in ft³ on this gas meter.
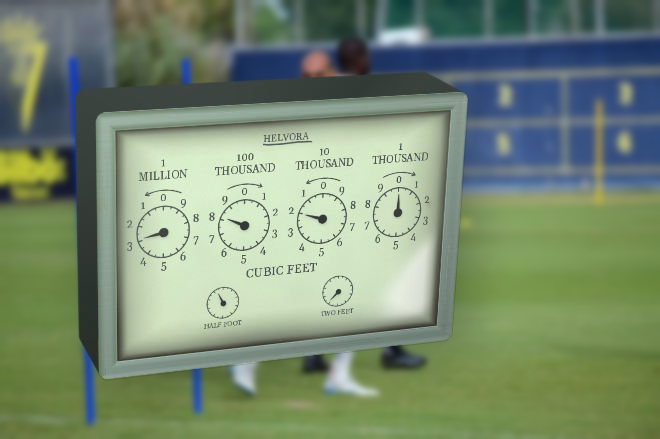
282000 ft³
